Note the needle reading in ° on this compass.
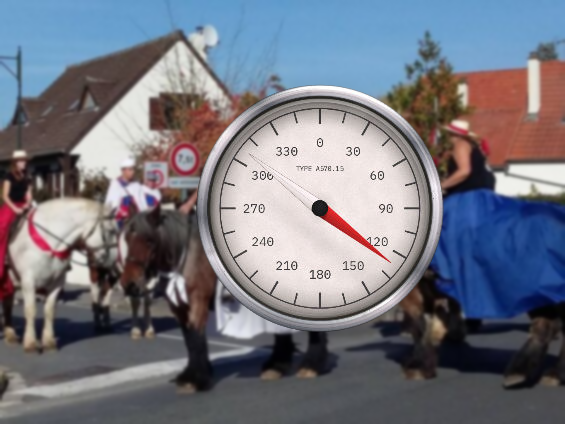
127.5 °
